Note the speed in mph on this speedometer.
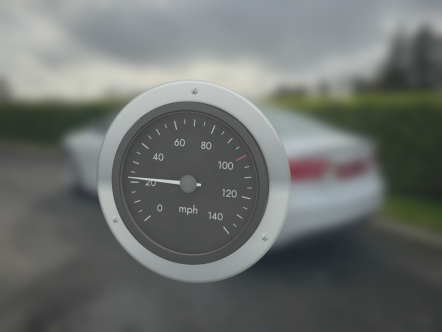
22.5 mph
